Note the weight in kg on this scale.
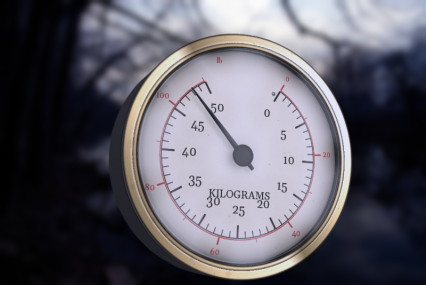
48 kg
